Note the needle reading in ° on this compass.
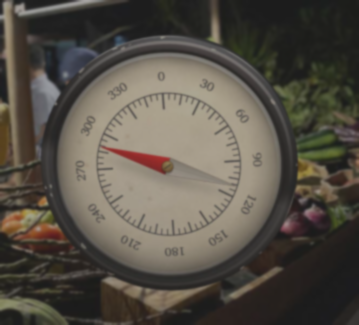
290 °
